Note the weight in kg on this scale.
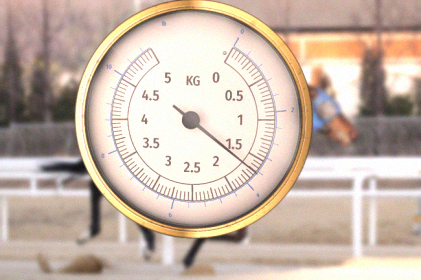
1.65 kg
